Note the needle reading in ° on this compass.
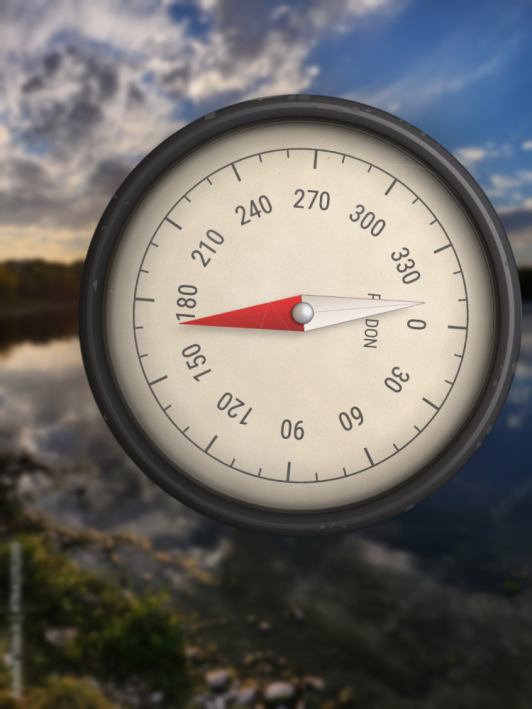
170 °
